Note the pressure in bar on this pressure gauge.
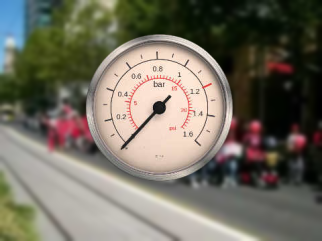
0 bar
